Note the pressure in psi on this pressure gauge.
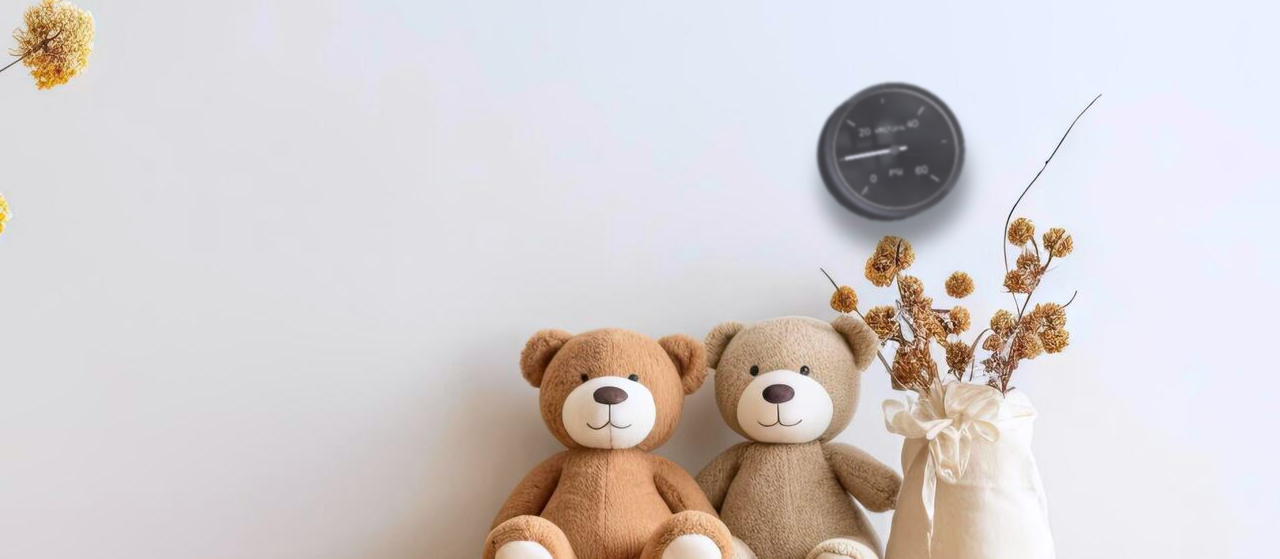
10 psi
